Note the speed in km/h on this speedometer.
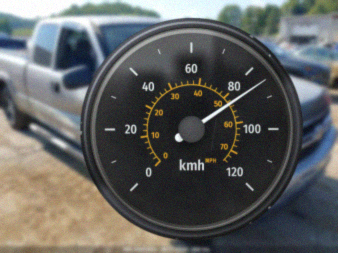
85 km/h
